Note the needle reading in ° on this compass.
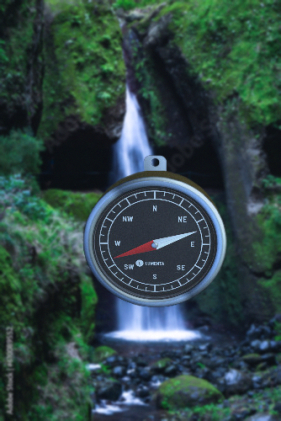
250 °
